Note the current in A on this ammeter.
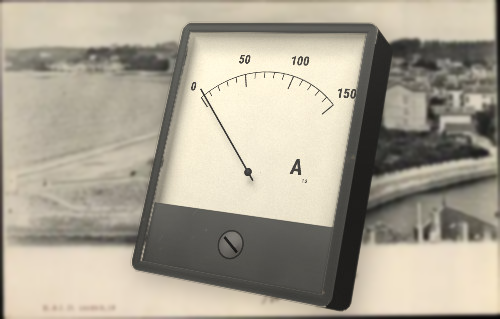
5 A
